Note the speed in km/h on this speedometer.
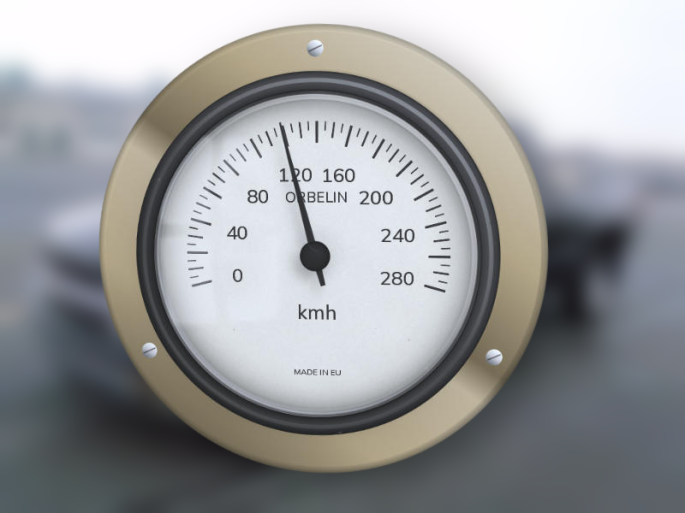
120 km/h
